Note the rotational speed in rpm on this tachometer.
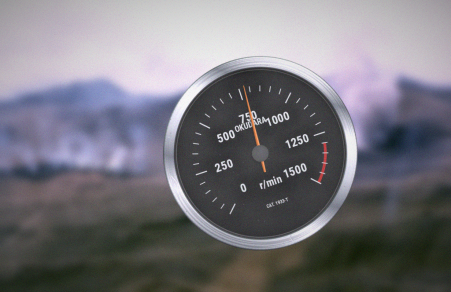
775 rpm
